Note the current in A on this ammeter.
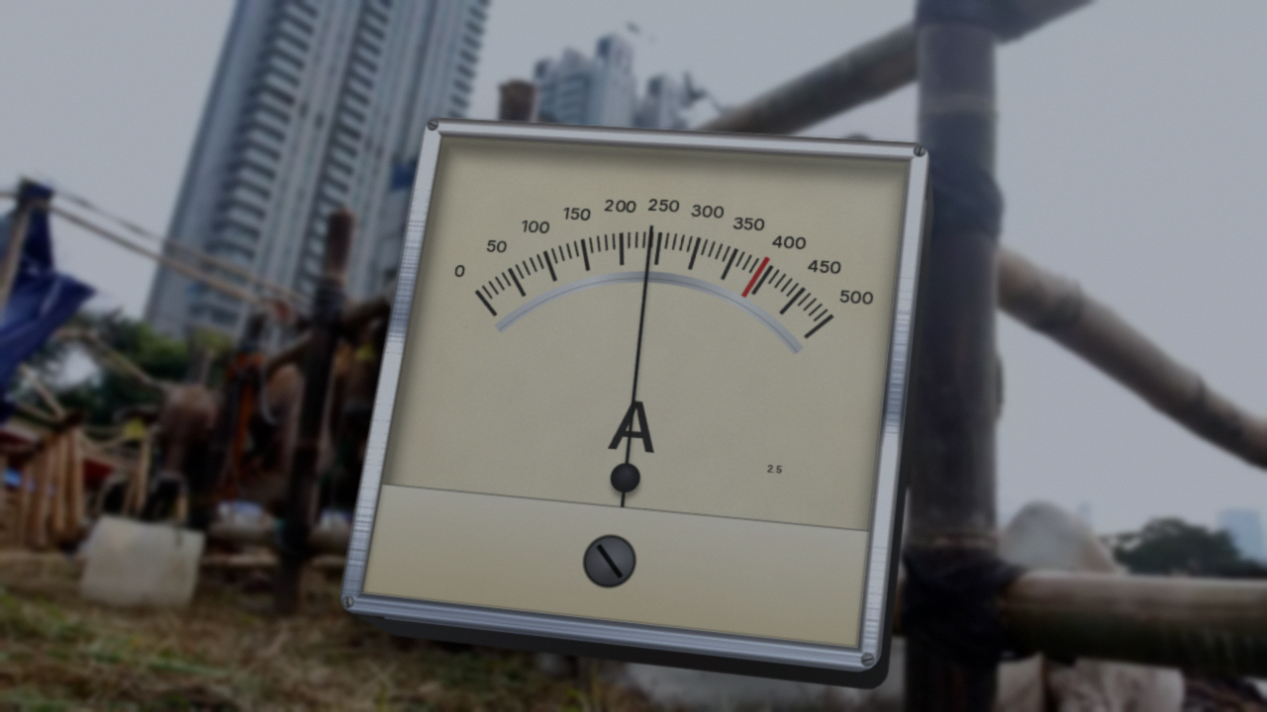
240 A
